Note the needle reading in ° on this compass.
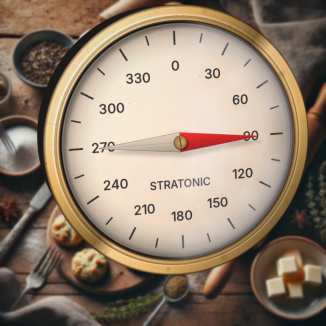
90 °
